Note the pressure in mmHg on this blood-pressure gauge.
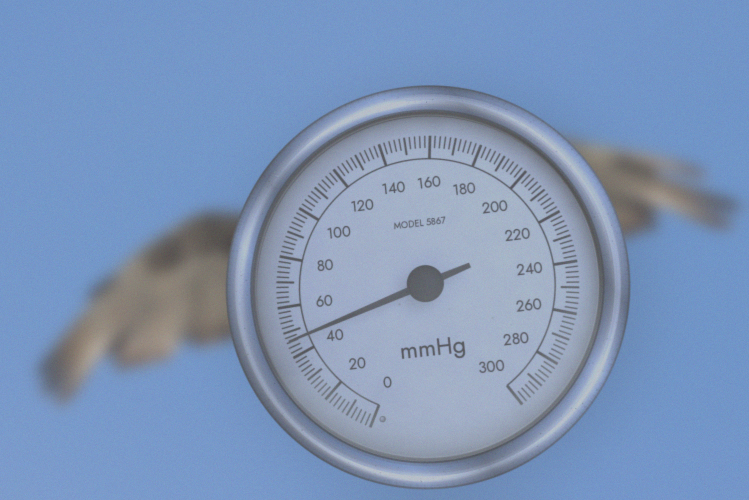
46 mmHg
